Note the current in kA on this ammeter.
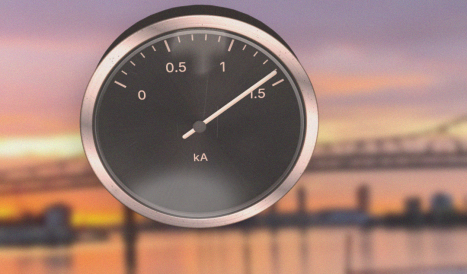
1.4 kA
